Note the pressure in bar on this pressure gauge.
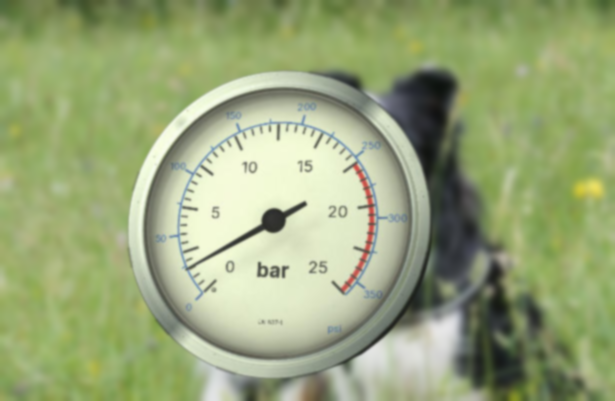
1.5 bar
